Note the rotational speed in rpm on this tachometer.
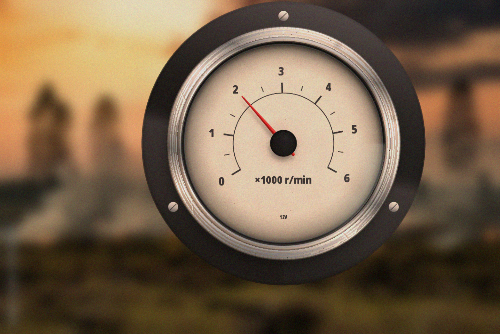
2000 rpm
